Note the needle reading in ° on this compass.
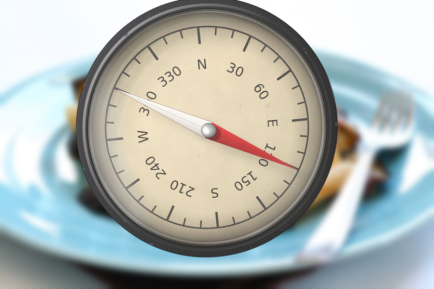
120 °
